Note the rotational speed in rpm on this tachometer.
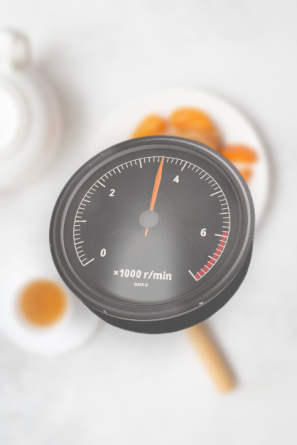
3500 rpm
